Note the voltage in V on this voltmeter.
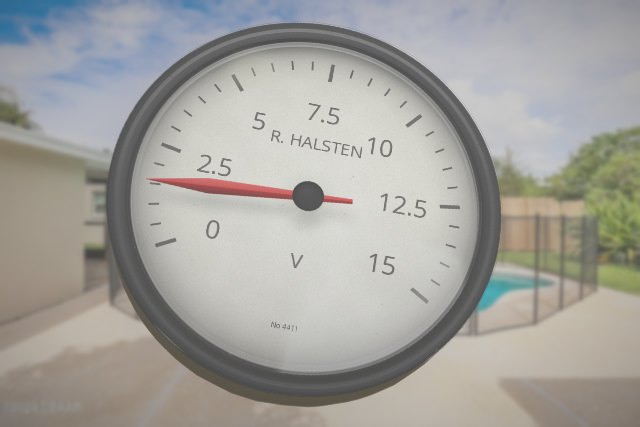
1.5 V
